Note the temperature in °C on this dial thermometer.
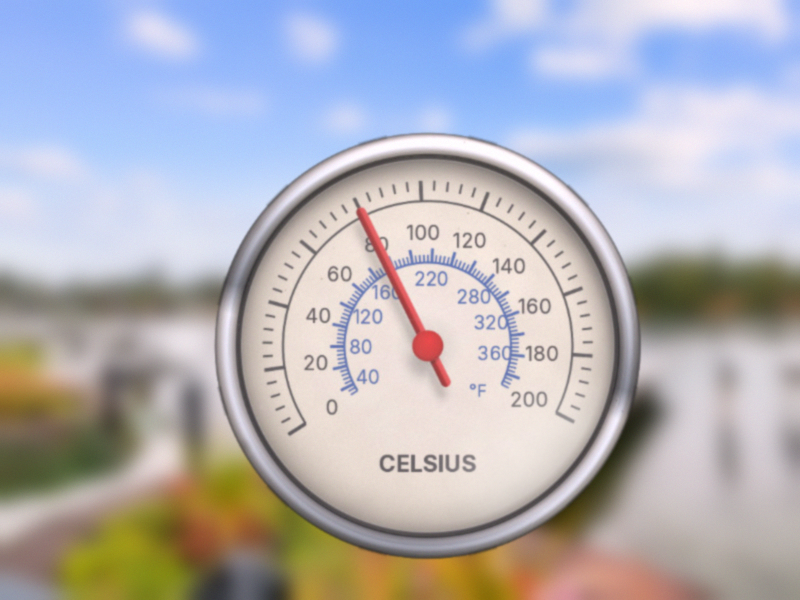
80 °C
